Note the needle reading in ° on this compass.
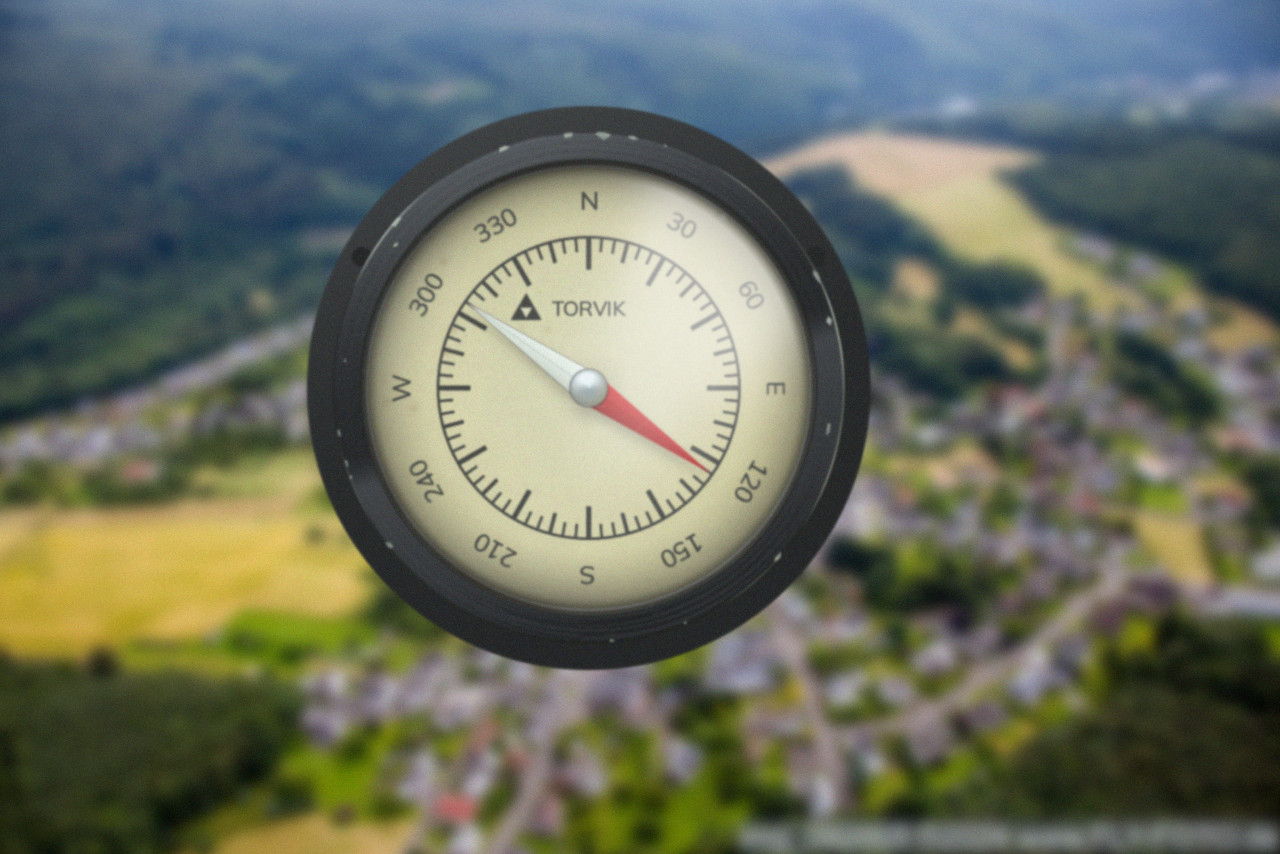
125 °
